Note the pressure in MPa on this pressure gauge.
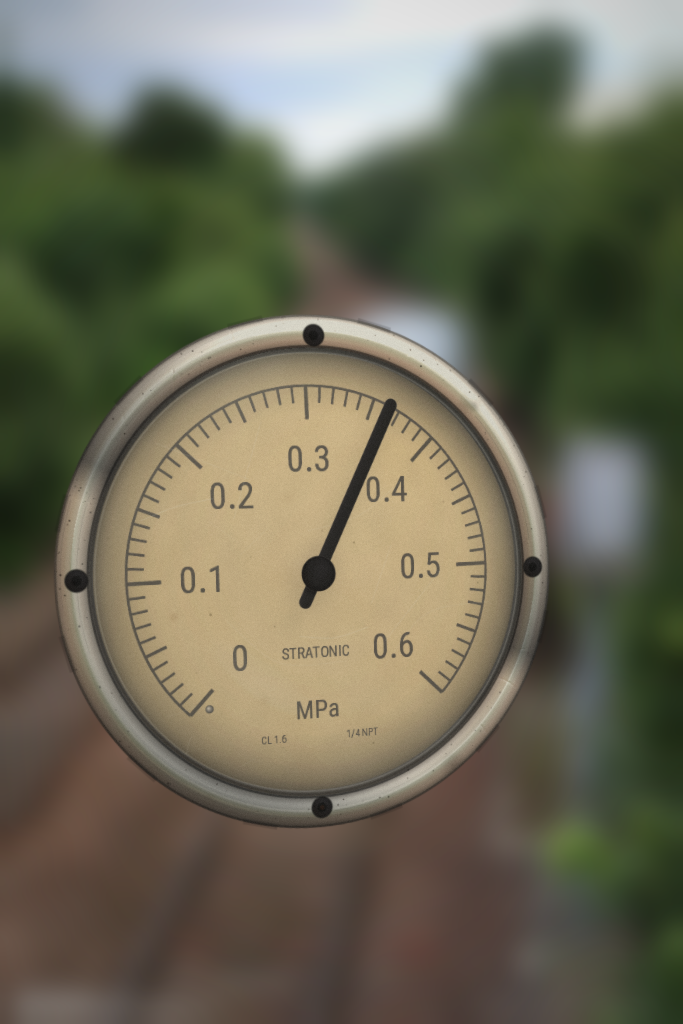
0.36 MPa
